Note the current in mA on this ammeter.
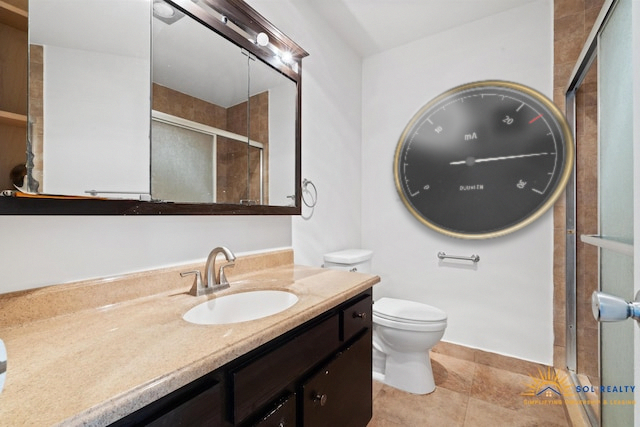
26 mA
